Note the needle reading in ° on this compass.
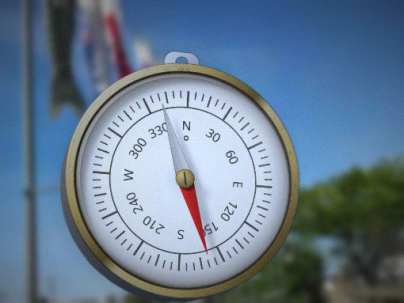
160 °
